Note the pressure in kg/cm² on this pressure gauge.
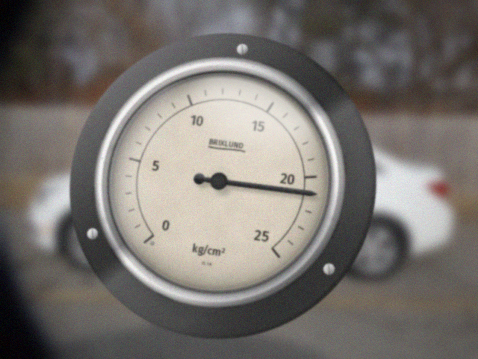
21 kg/cm²
